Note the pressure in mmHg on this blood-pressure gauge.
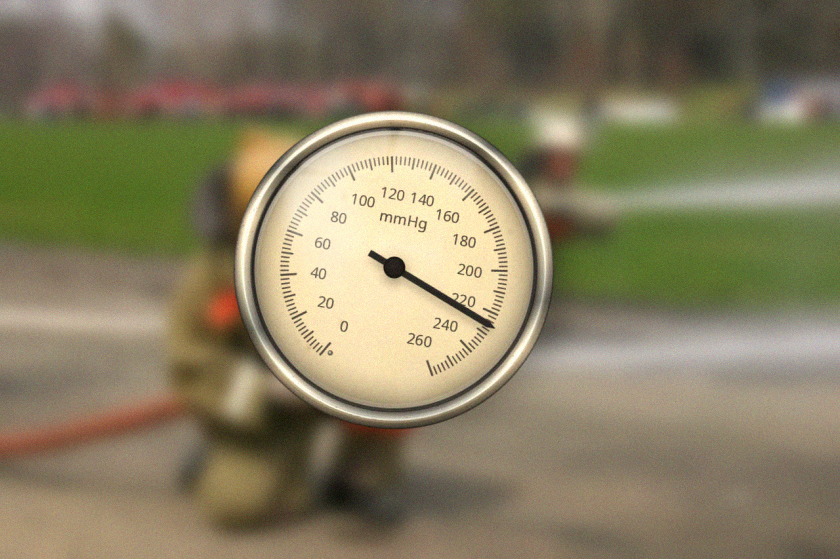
226 mmHg
